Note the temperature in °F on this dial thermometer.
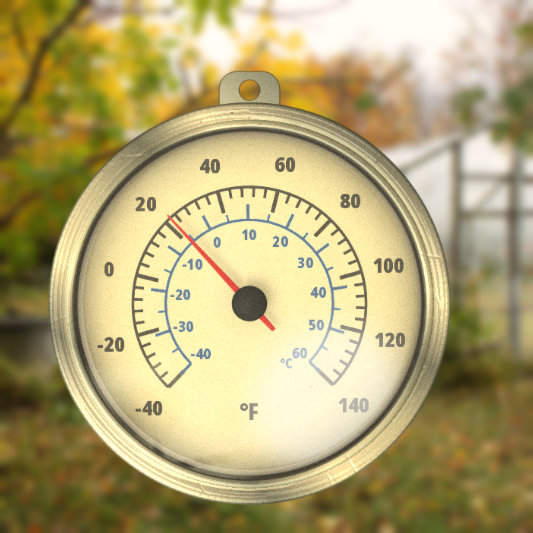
22 °F
